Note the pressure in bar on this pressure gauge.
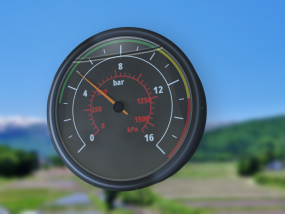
5 bar
